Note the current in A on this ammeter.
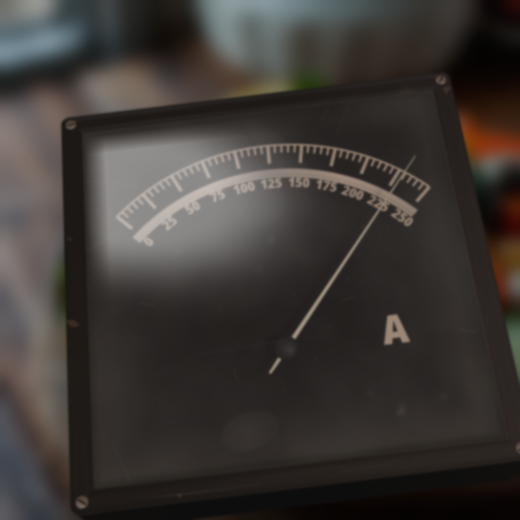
230 A
